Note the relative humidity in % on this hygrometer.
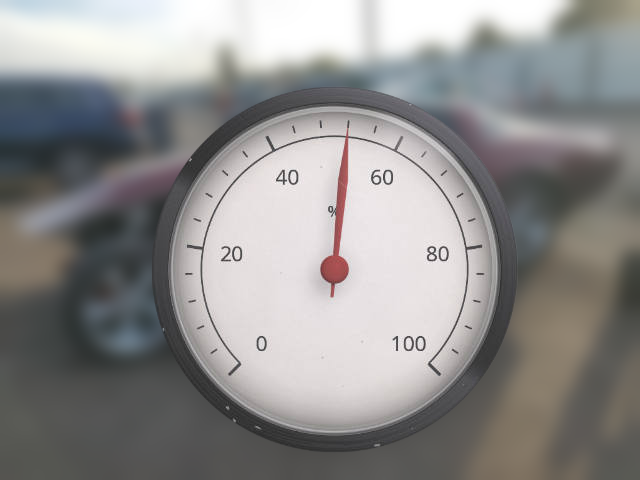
52 %
